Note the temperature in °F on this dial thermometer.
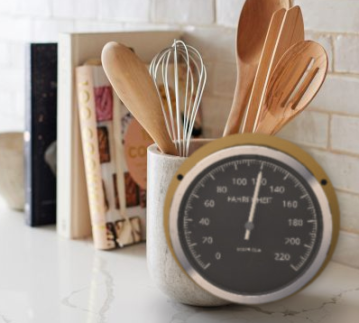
120 °F
